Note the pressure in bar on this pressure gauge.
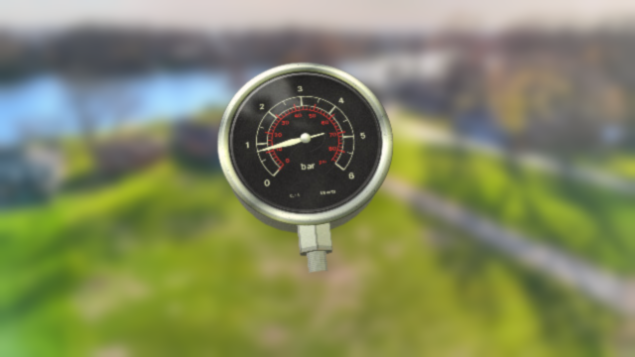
0.75 bar
